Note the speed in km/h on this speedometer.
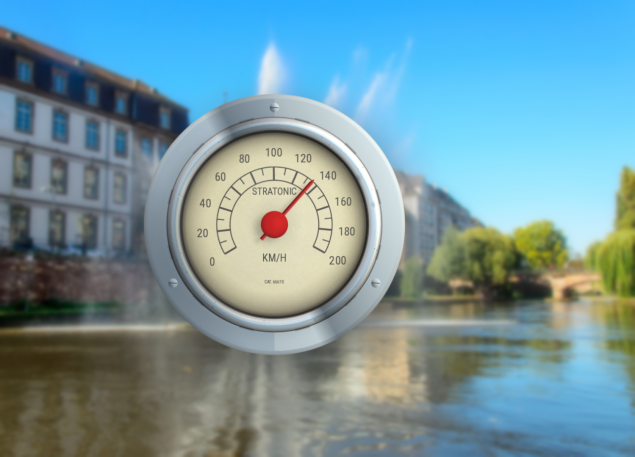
135 km/h
